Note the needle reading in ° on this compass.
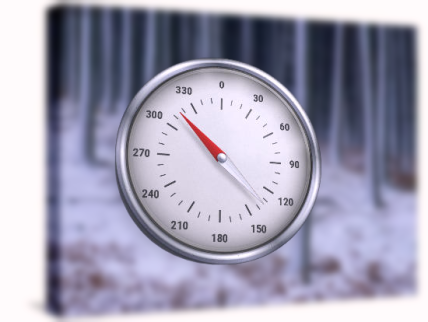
315 °
